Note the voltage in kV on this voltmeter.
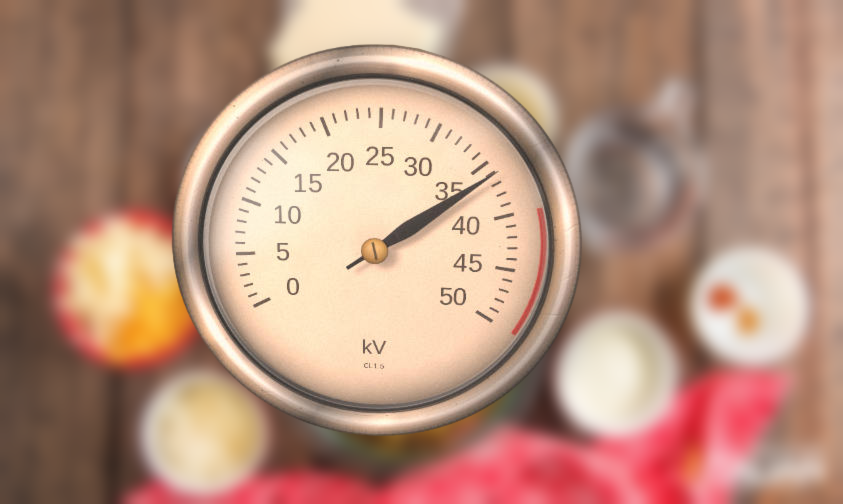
36 kV
